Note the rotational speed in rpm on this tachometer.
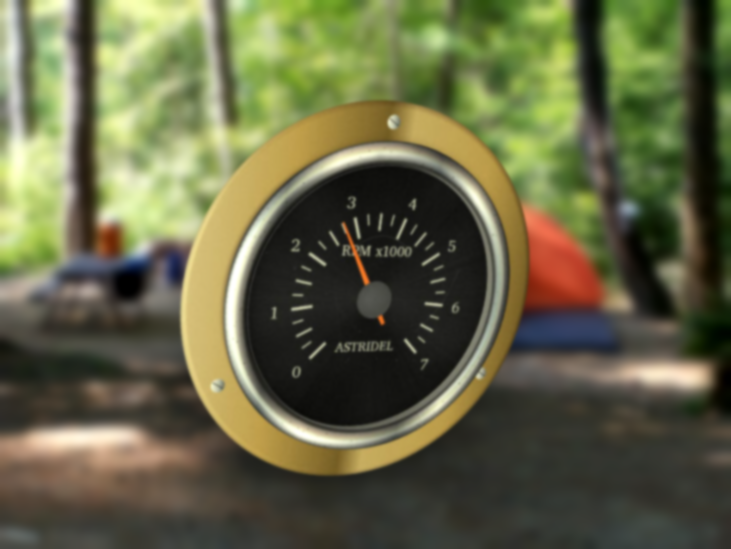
2750 rpm
